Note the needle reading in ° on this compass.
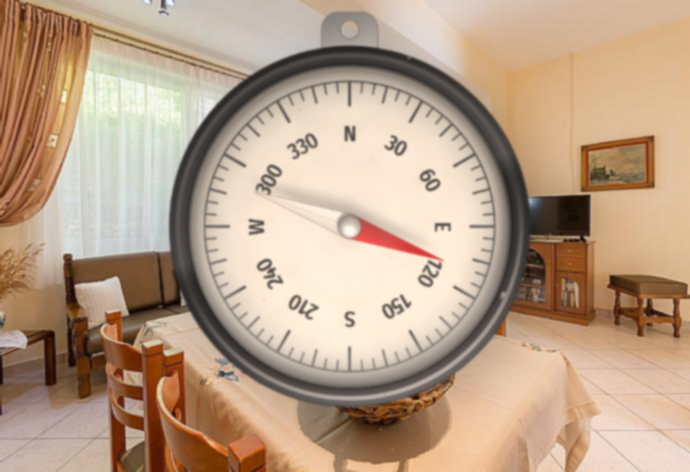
110 °
